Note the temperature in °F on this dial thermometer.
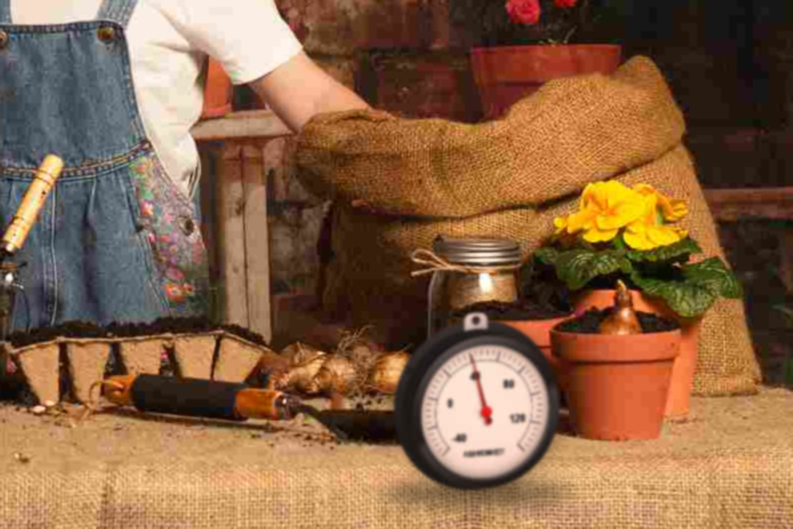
40 °F
